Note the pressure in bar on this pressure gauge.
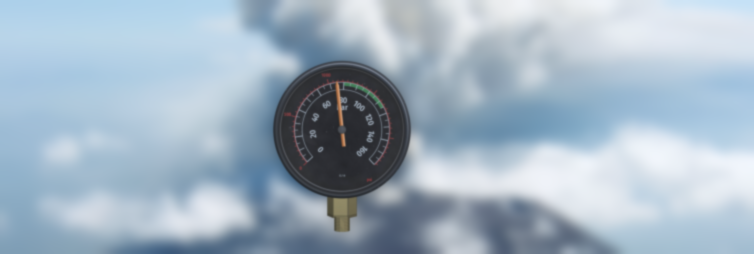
75 bar
